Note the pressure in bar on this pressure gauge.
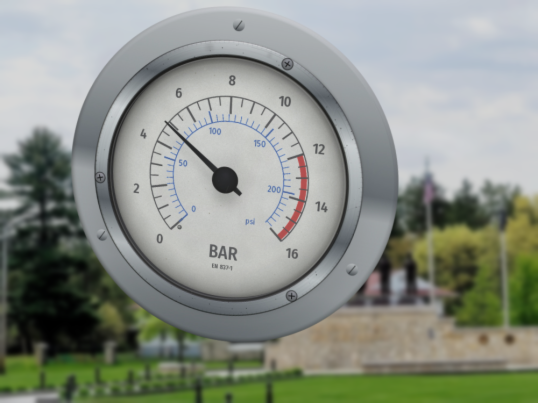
5 bar
